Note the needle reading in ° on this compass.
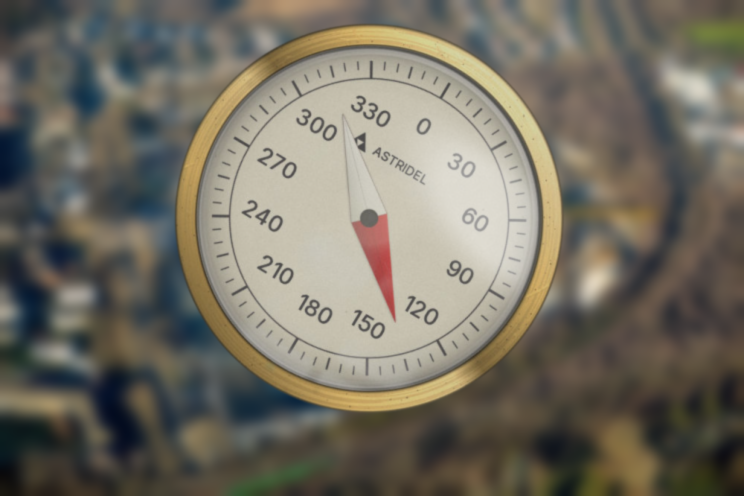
135 °
